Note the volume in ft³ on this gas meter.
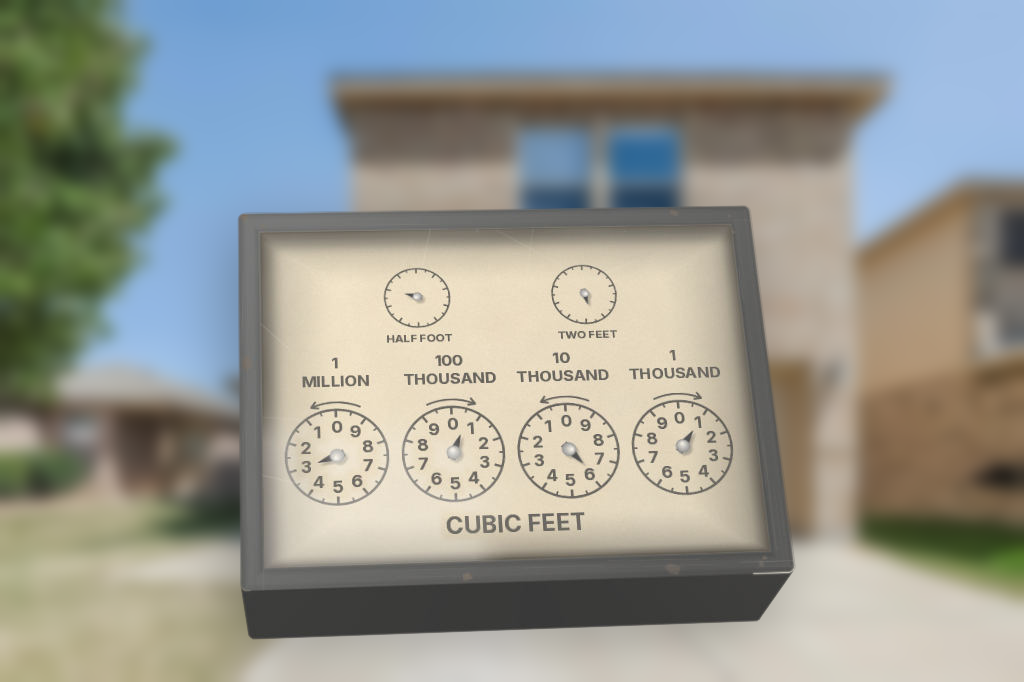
306100 ft³
